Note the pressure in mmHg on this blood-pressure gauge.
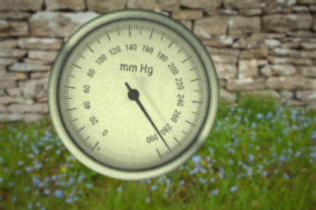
290 mmHg
